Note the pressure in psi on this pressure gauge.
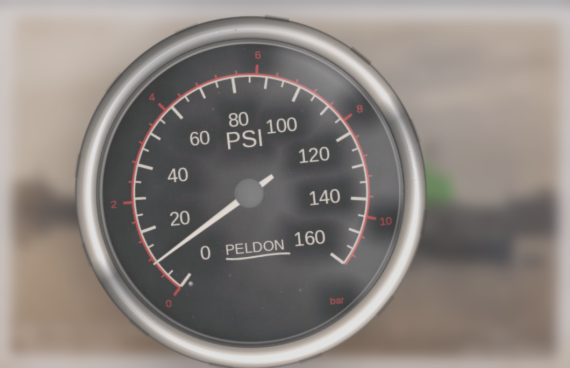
10 psi
